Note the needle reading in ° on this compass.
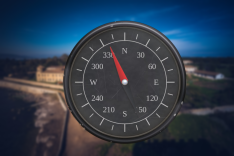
337.5 °
